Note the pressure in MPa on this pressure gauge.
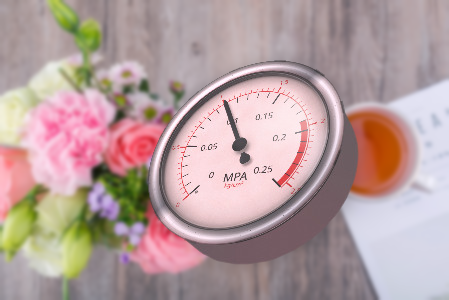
0.1 MPa
